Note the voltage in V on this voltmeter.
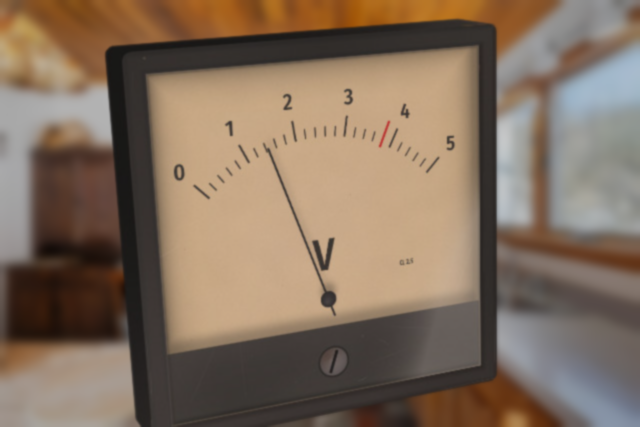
1.4 V
